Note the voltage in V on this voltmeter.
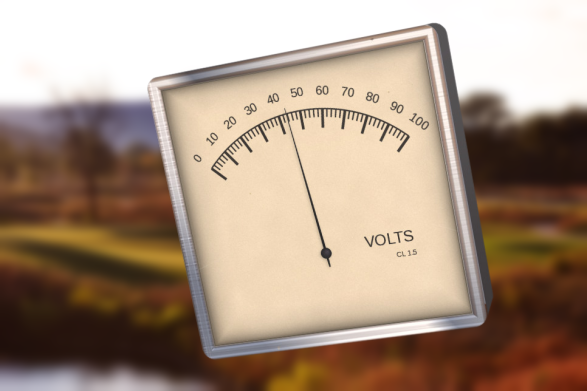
44 V
